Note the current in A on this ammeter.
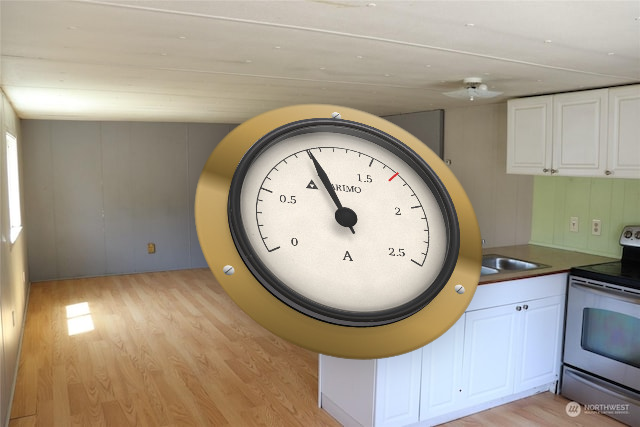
1 A
